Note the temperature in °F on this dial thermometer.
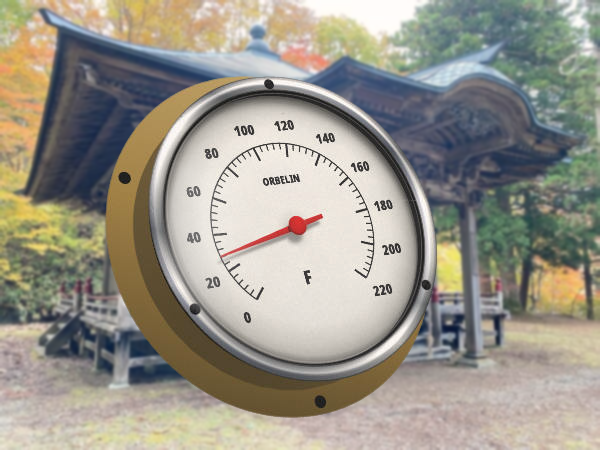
28 °F
